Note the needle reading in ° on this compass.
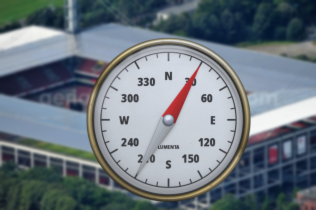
30 °
